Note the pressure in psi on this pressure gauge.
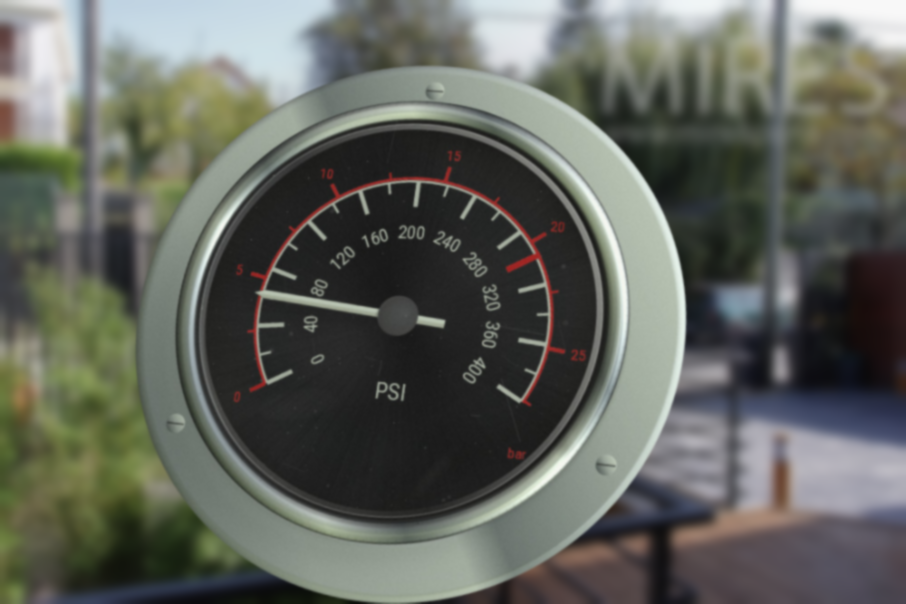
60 psi
